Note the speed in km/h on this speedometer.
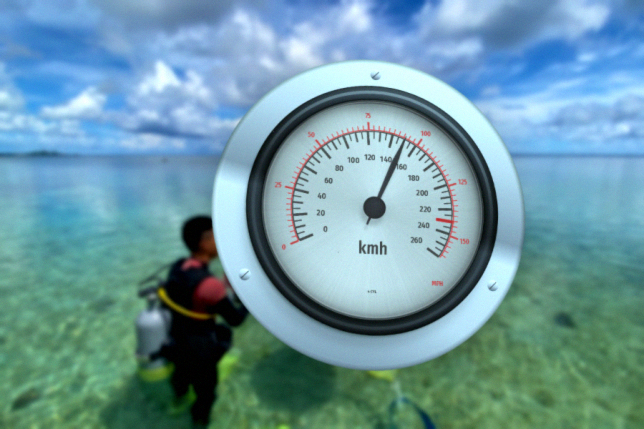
150 km/h
